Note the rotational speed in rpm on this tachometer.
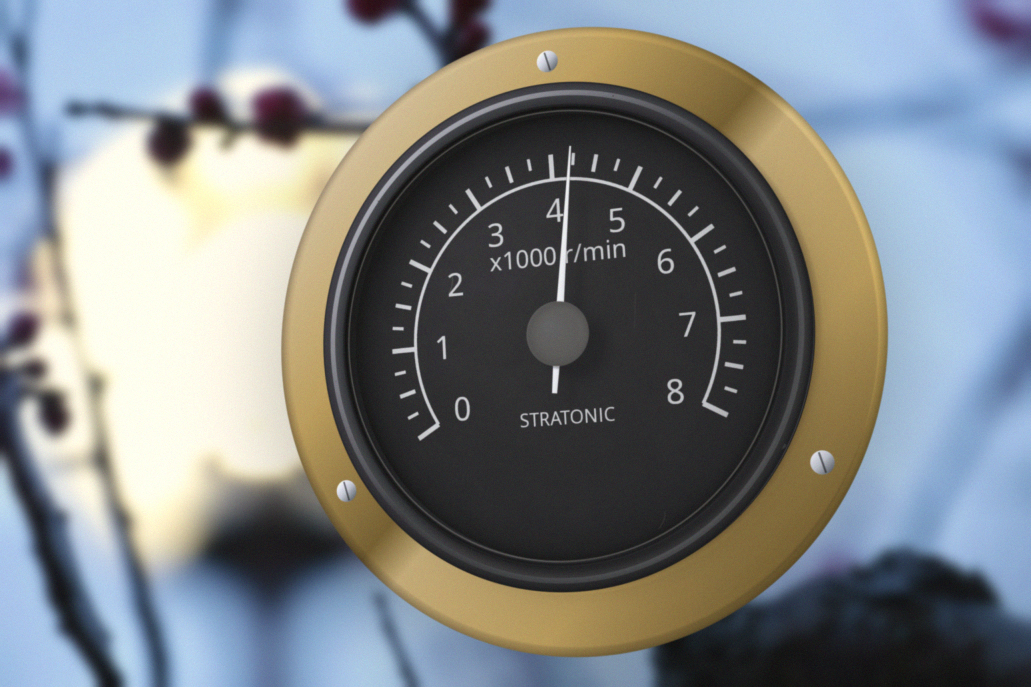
4250 rpm
